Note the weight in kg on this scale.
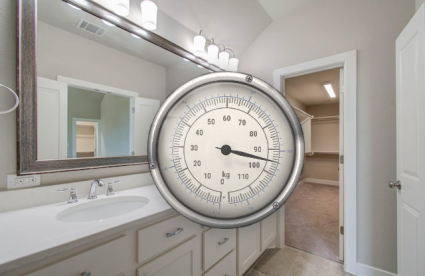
95 kg
